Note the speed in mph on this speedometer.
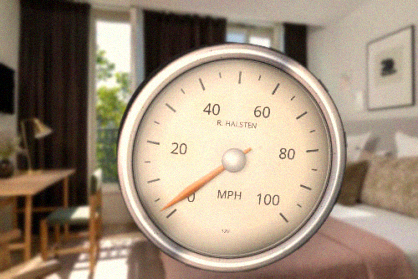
2.5 mph
